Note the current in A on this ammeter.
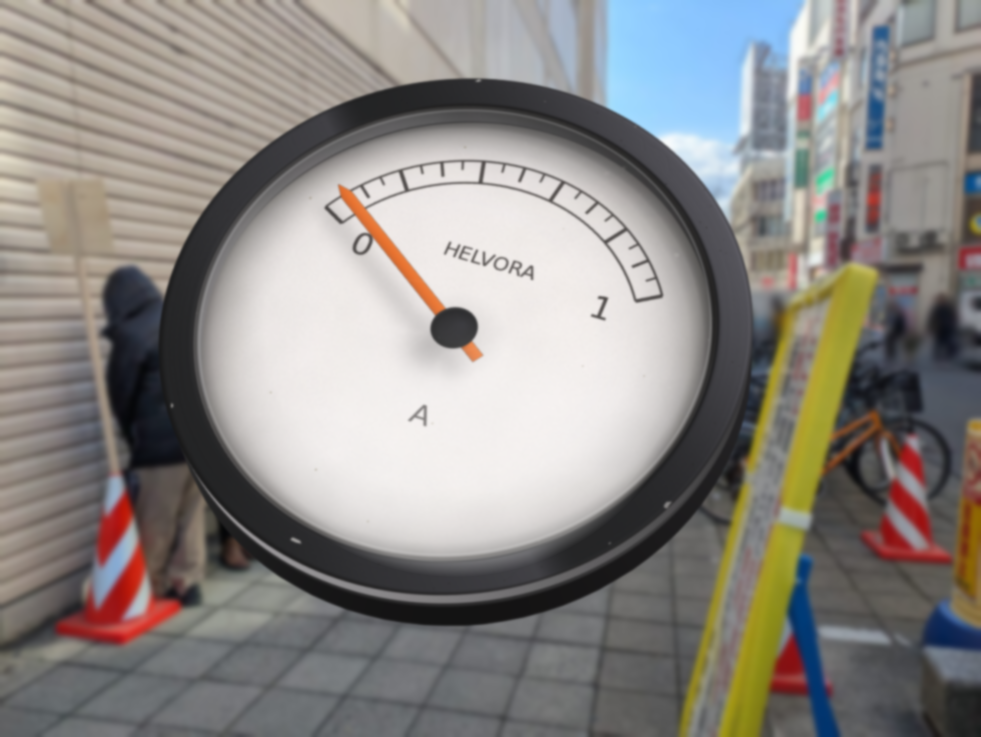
0.05 A
